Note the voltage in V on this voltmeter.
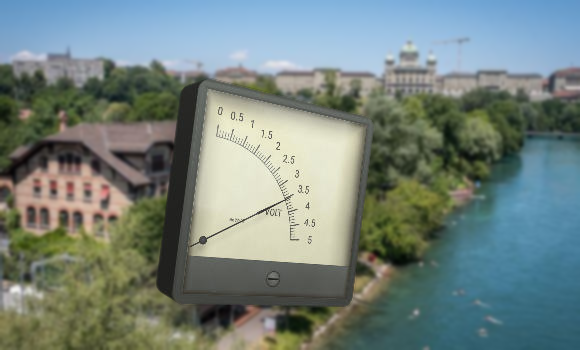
3.5 V
